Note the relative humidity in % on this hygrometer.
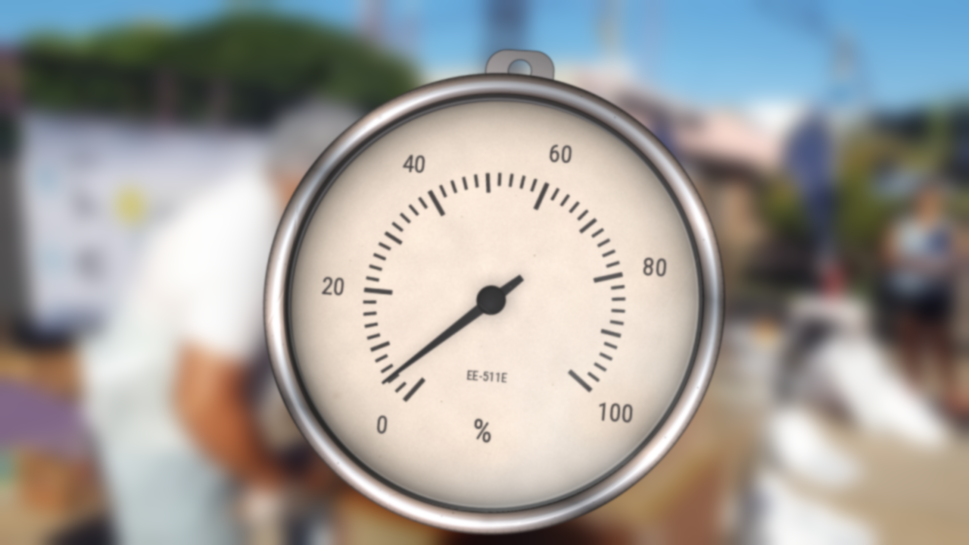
4 %
